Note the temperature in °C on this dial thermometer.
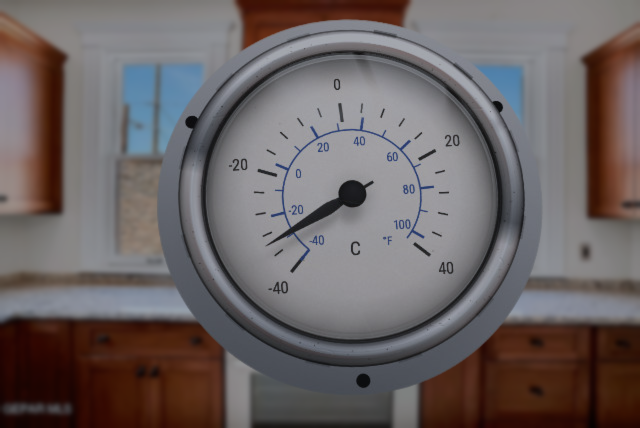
-34 °C
